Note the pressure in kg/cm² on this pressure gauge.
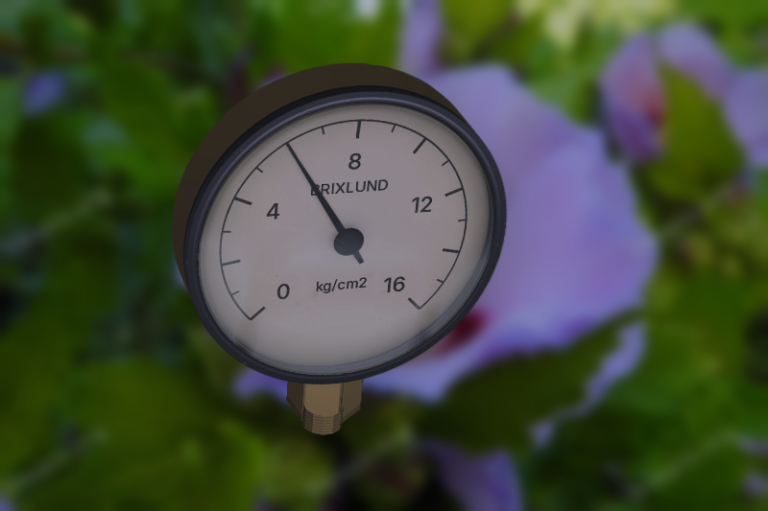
6 kg/cm²
